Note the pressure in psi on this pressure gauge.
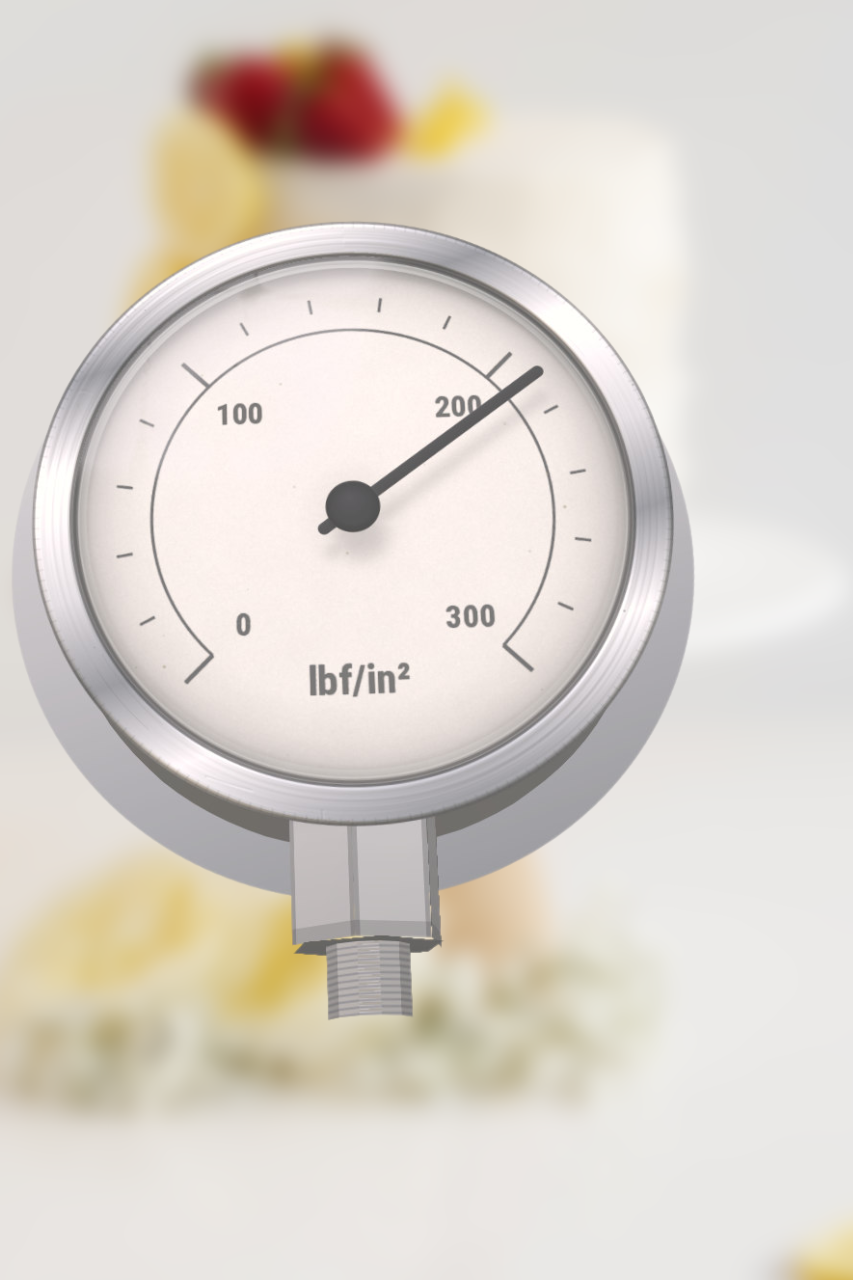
210 psi
